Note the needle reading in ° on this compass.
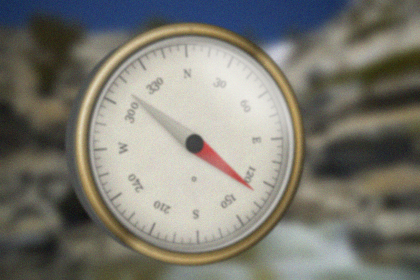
130 °
